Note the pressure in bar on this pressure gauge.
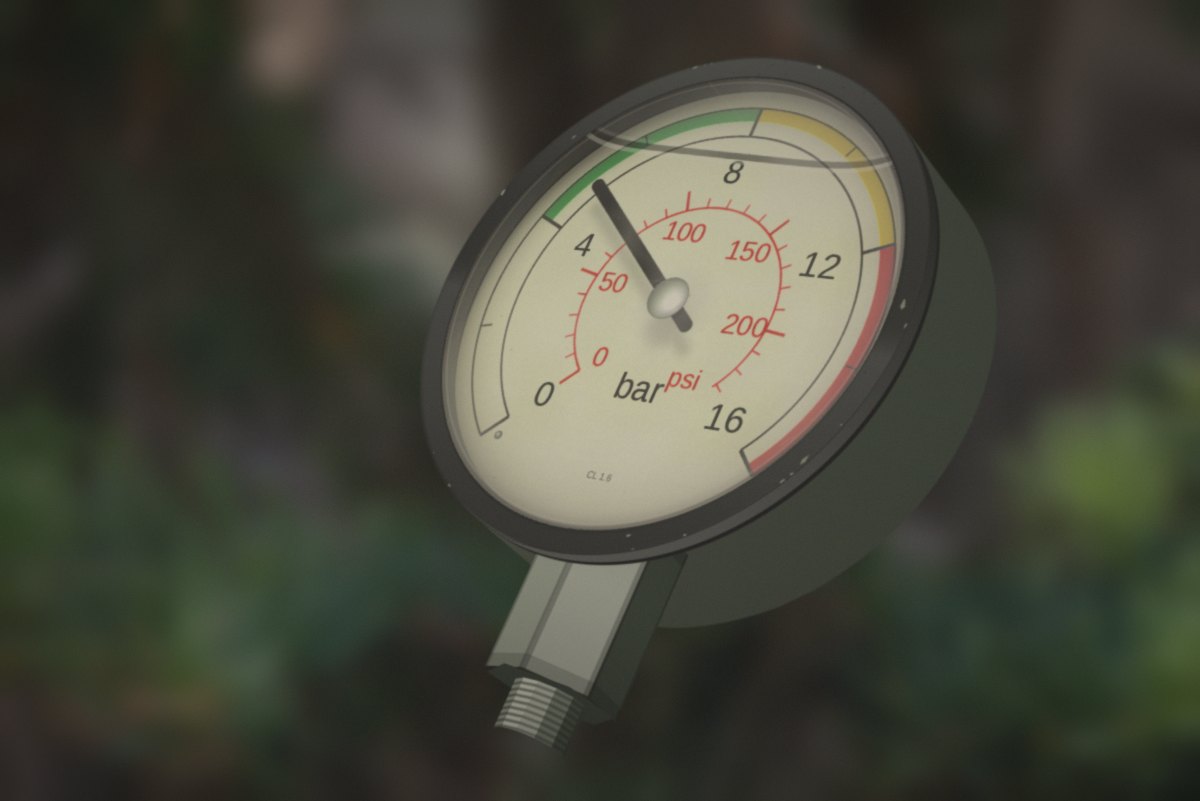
5 bar
